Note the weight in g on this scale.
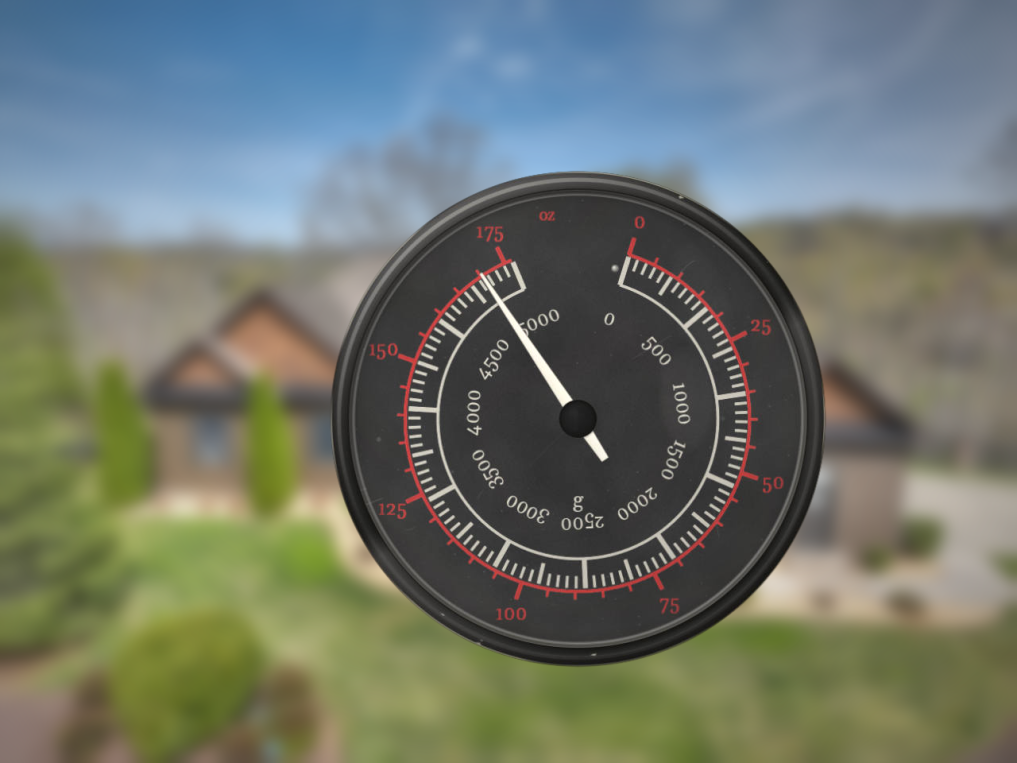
4825 g
